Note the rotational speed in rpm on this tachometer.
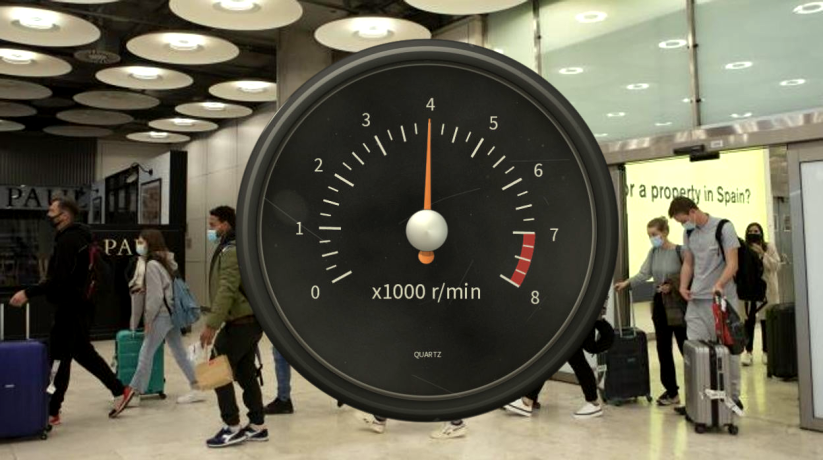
4000 rpm
